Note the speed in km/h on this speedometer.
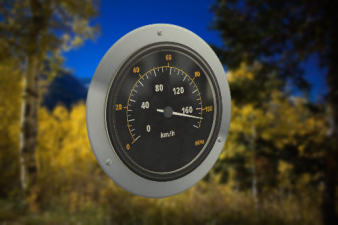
170 km/h
